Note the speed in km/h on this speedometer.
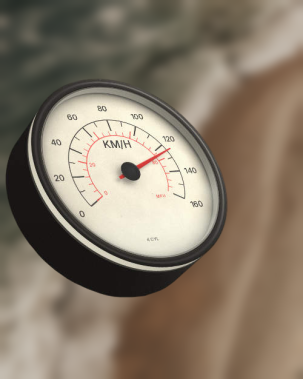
125 km/h
